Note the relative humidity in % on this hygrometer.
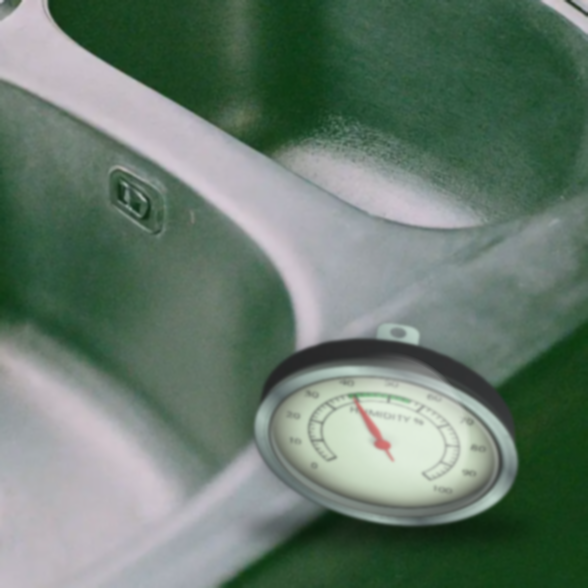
40 %
